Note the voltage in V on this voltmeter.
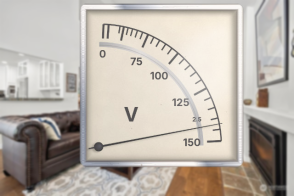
142.5 V
